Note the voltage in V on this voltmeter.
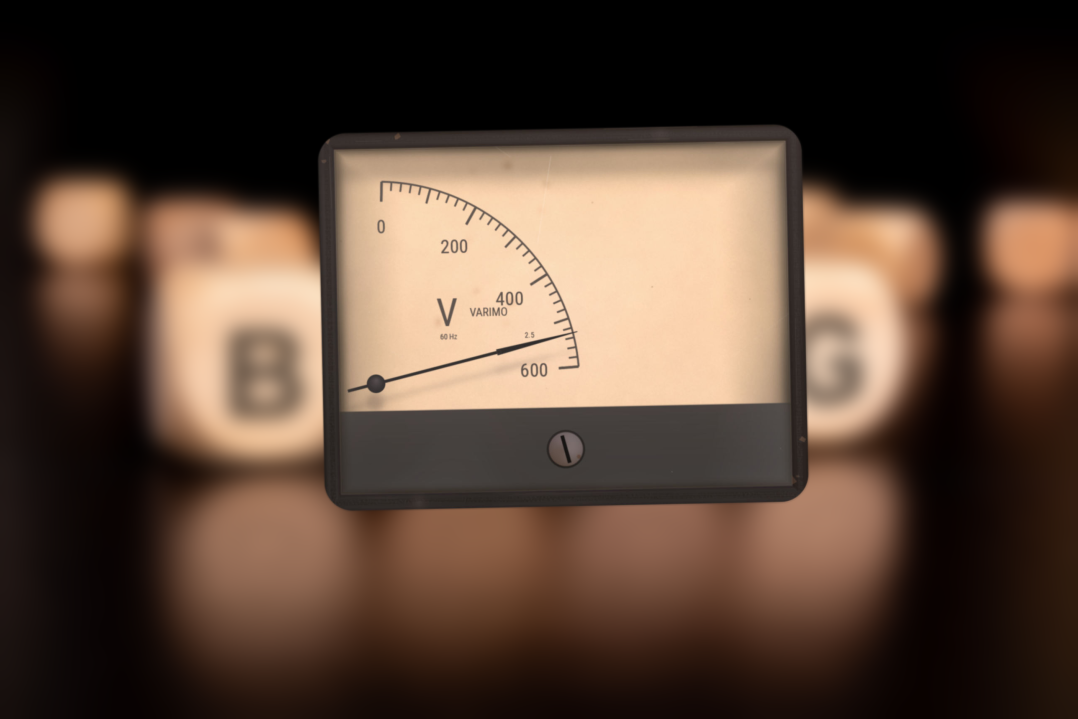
530 V
